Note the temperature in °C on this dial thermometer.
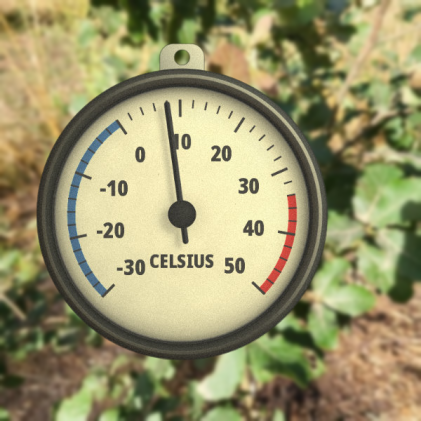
8 °C
